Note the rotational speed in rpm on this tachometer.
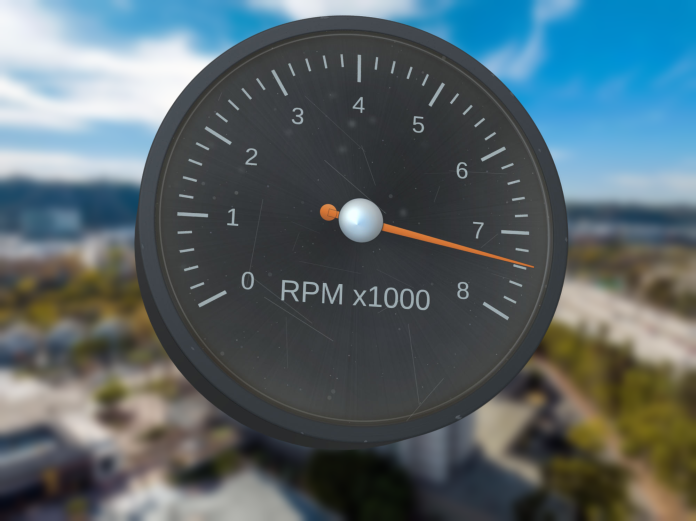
7400 rpm
